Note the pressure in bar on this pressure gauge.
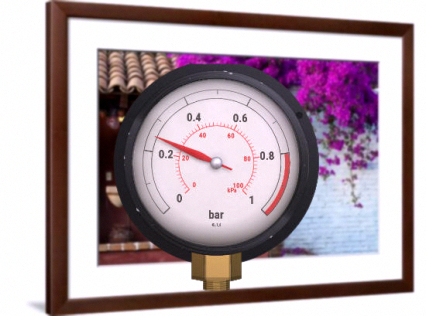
0.25 bar
